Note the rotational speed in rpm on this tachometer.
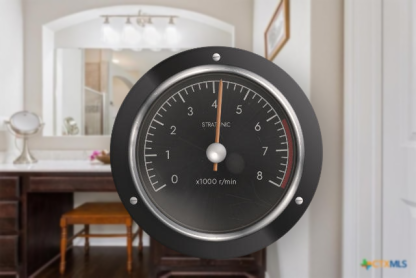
4200 rpm
